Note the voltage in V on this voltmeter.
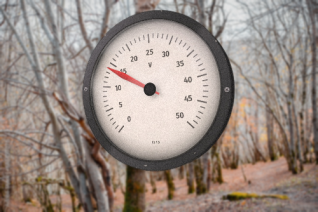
14 V
